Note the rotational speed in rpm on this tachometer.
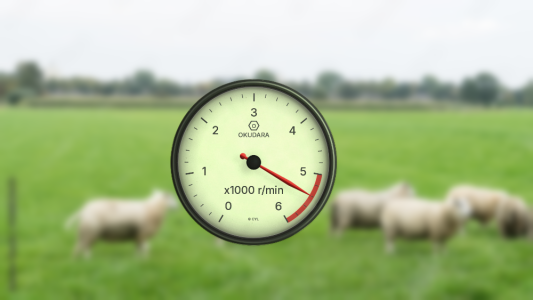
5400 rpm
